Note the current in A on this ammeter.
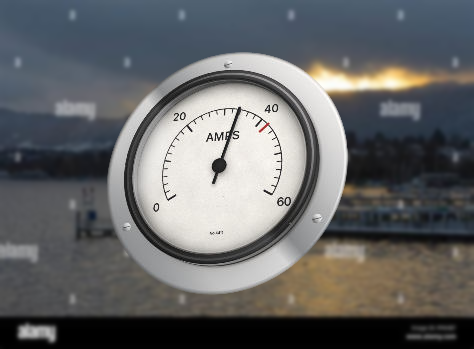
34 A
